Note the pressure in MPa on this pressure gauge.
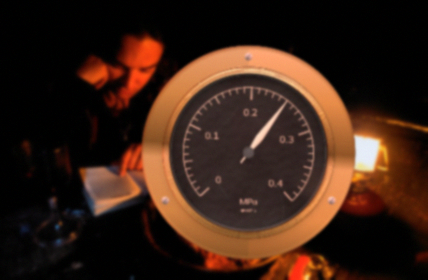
0.25 MPa
